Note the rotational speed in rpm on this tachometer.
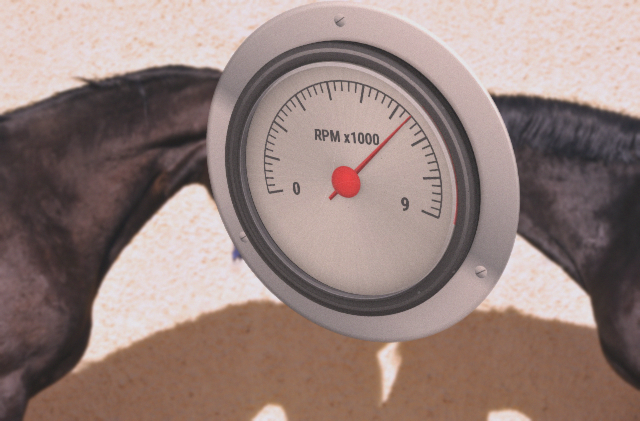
6400 rpm
